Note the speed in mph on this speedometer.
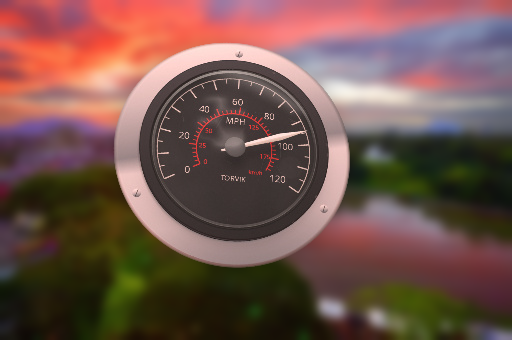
95 mph
